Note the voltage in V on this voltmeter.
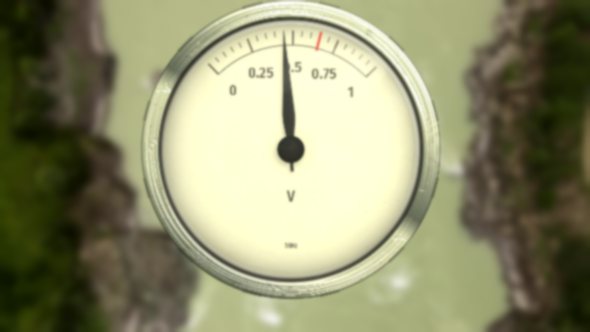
0.45 V
